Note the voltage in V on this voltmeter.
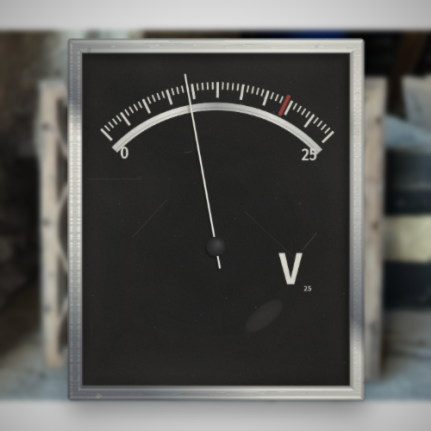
9.5 V
